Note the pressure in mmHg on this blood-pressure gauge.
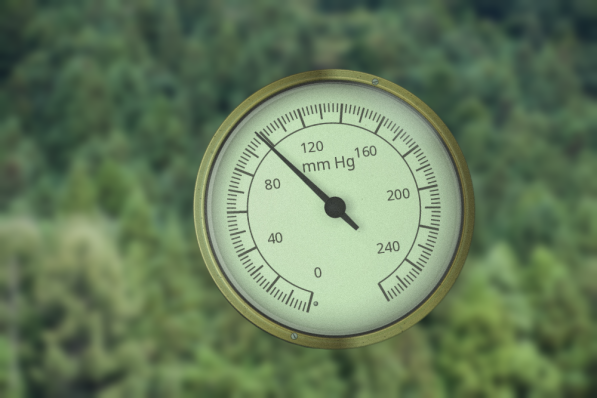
98 mmHg
